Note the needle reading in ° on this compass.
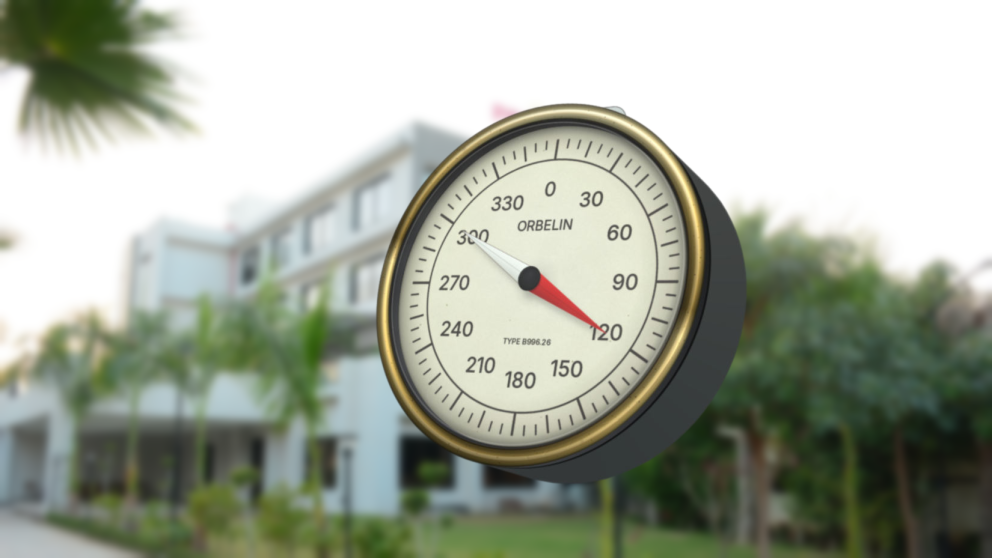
120 °
